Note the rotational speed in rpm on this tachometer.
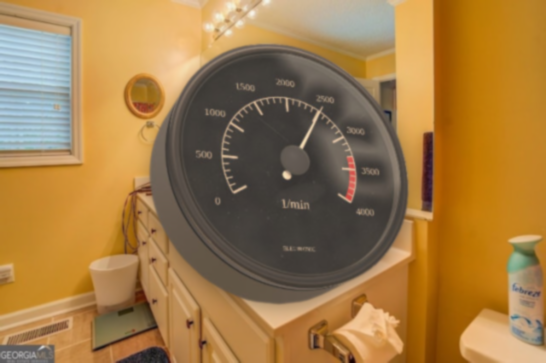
2500 rpm
